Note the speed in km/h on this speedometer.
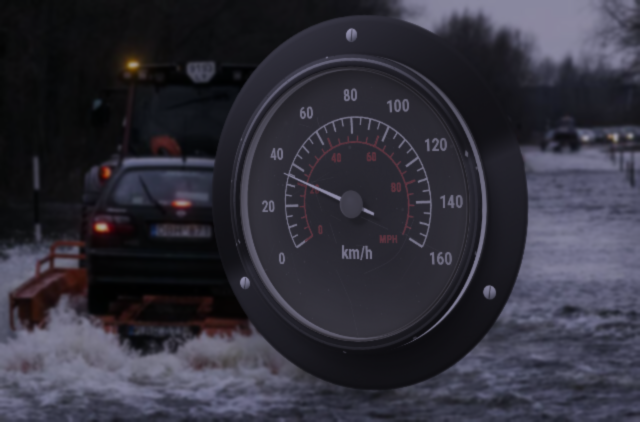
35 km/h
